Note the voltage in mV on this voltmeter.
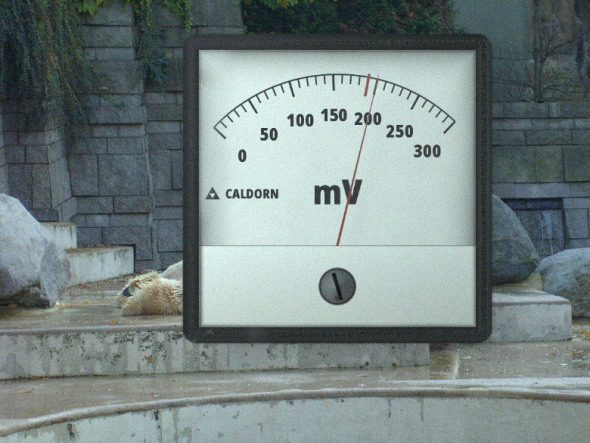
200 mV
